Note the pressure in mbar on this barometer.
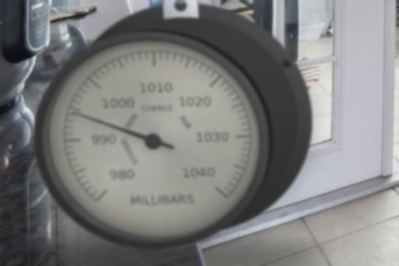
995 mbar
